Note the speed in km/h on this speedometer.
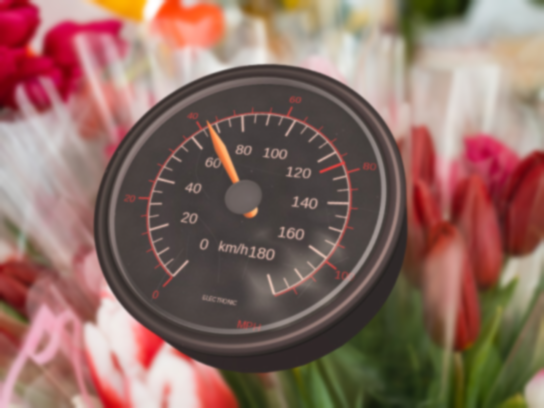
67.5 km/h
